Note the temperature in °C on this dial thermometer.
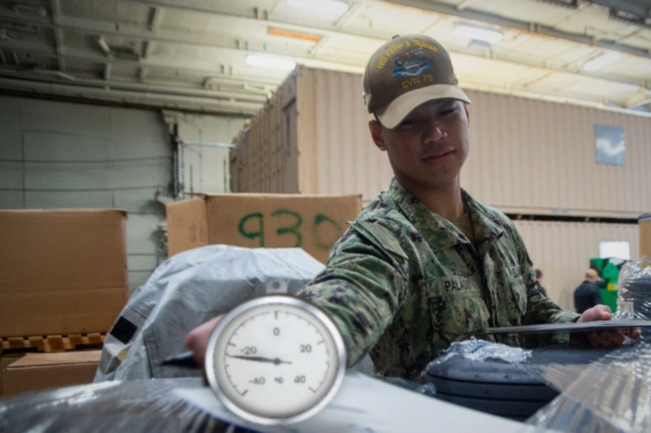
-24 °C
